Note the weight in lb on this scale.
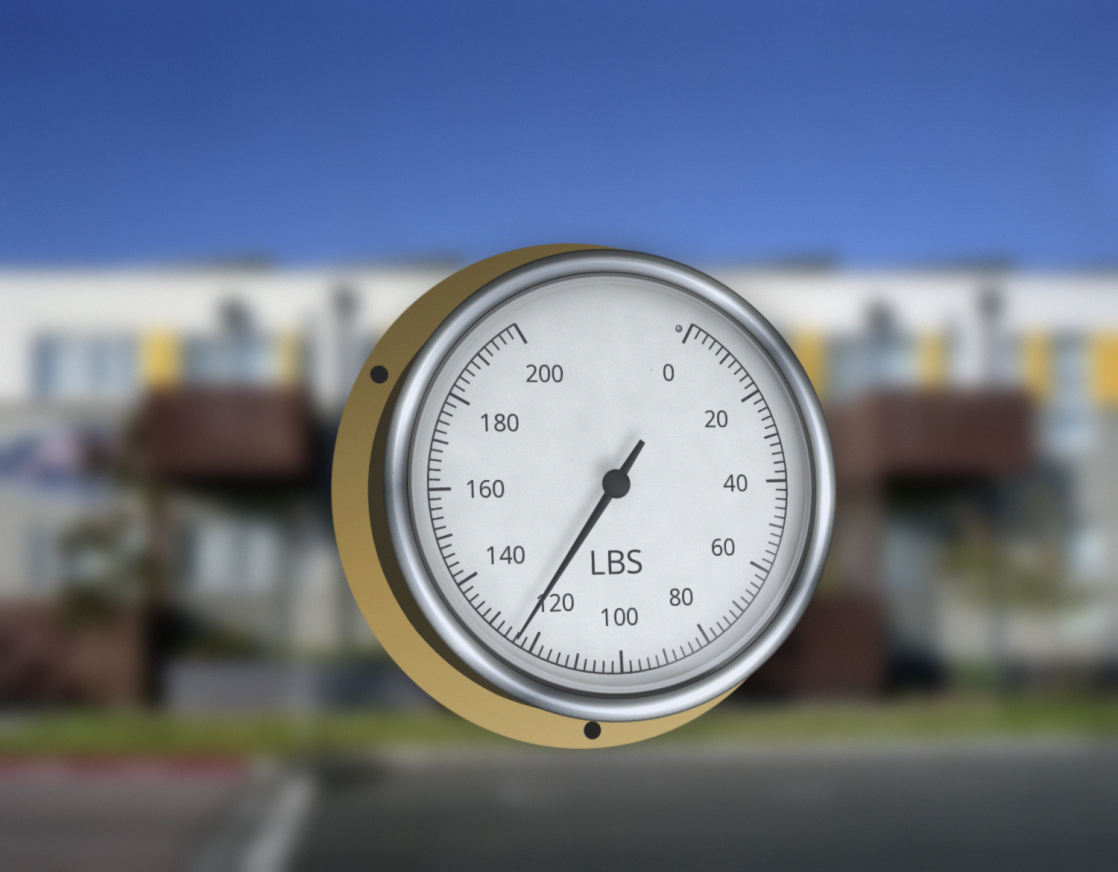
124 lb
